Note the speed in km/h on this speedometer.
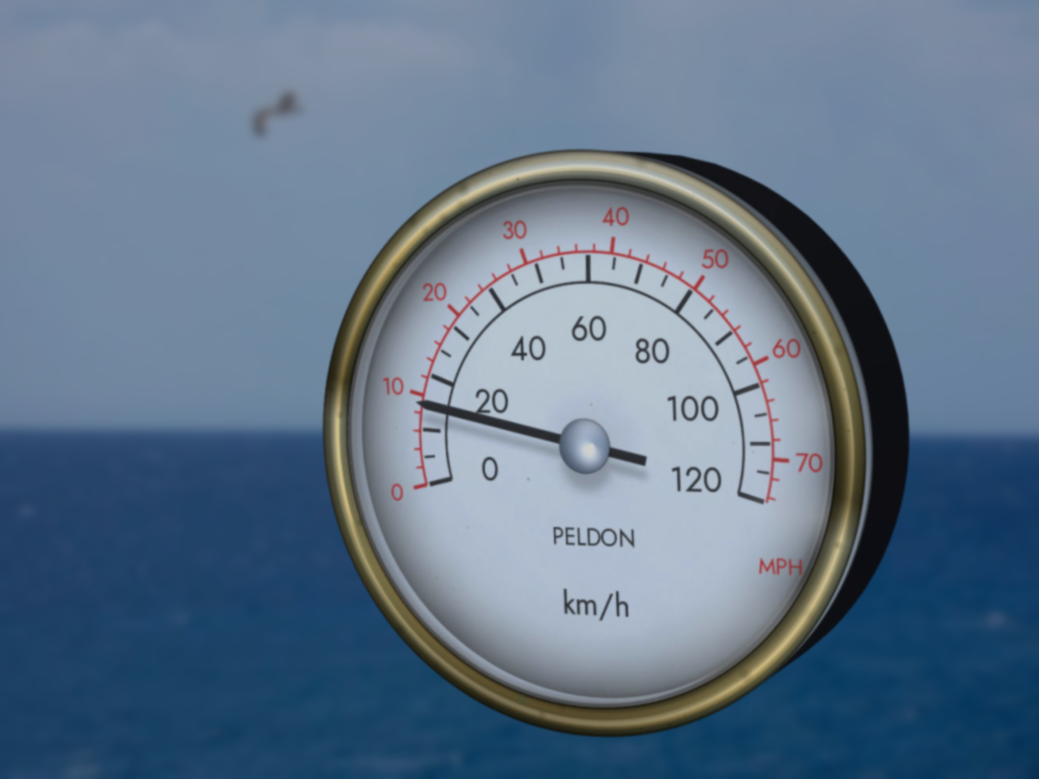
15 km/h
